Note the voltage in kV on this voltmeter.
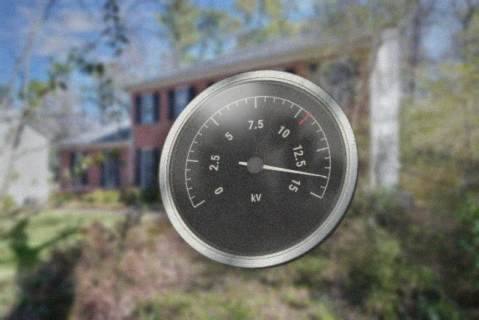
14 kV
